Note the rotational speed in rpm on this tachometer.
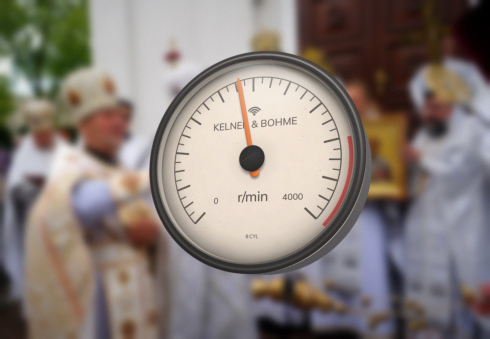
1850 rpm
